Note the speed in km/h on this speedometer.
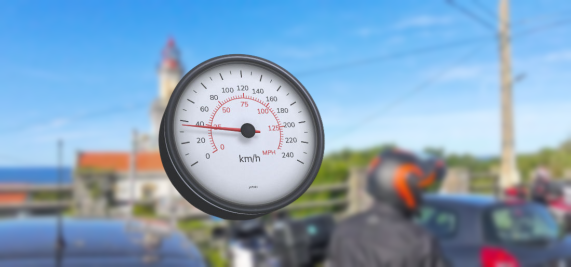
35 km/h
